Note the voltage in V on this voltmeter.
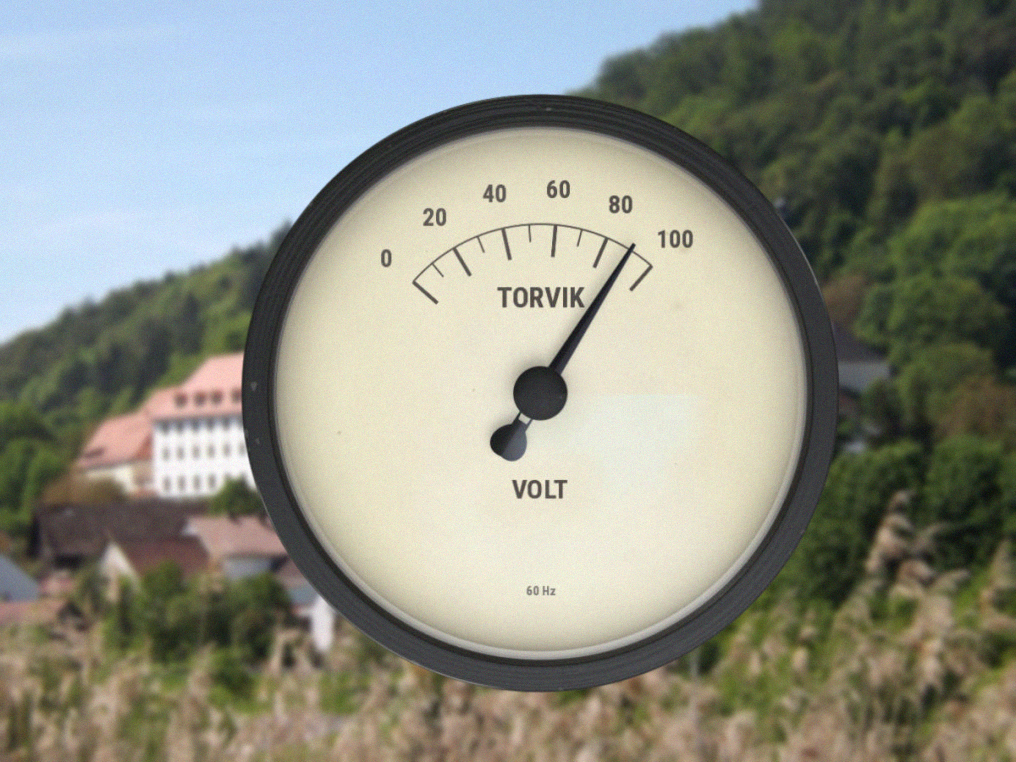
90 V
